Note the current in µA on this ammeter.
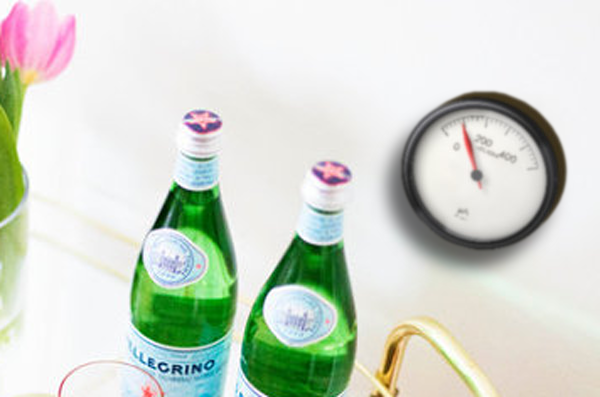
100 µA
